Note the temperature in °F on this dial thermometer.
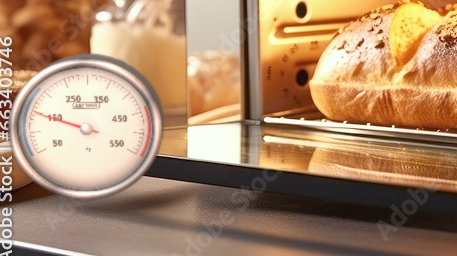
150 °F
